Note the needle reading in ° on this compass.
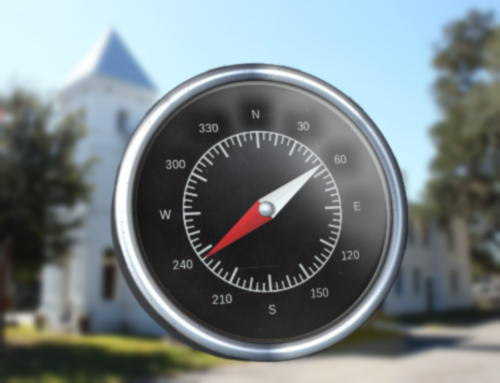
235 °
